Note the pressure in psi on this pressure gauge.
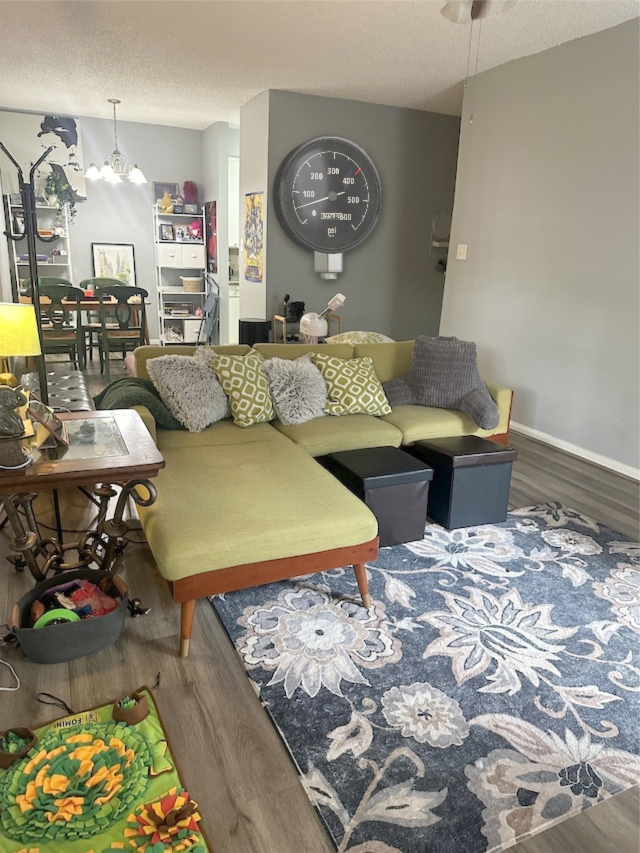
50 psi
